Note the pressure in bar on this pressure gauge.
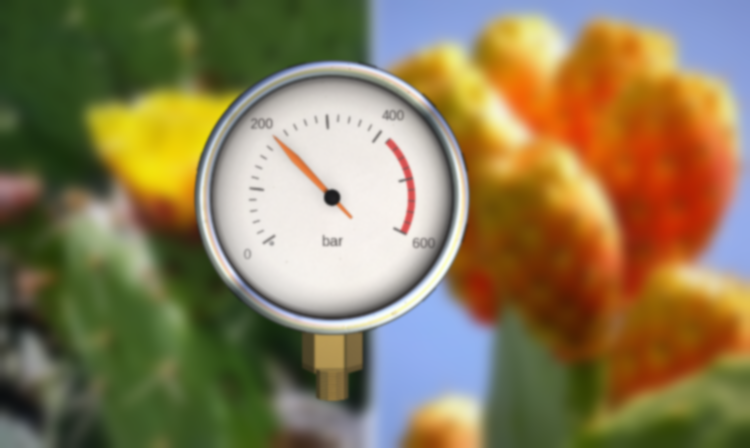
200 bar
